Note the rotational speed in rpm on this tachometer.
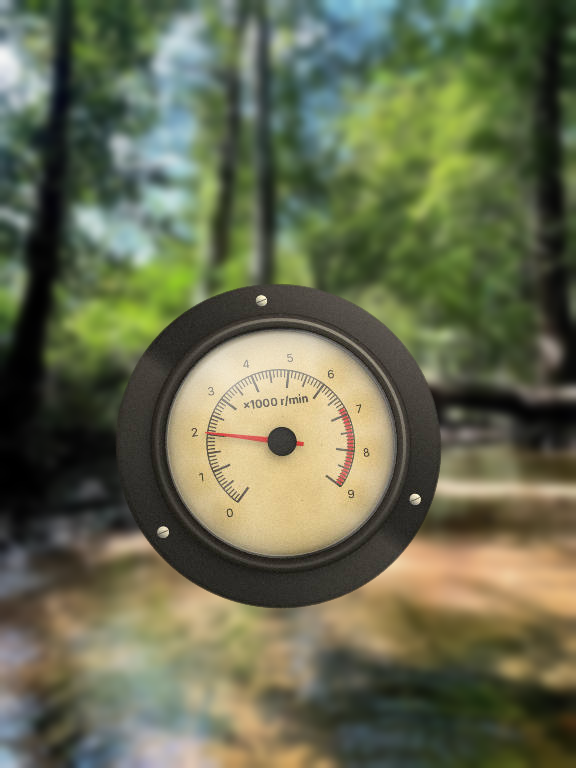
2000 rpm
